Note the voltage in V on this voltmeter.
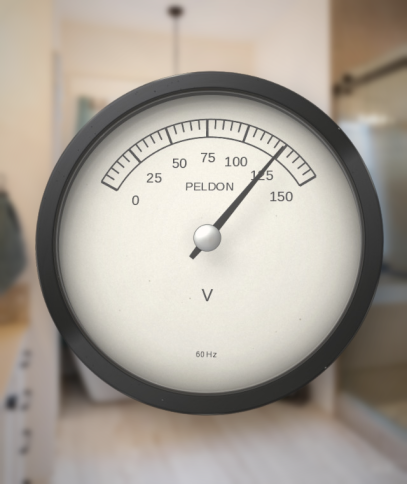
125 V
